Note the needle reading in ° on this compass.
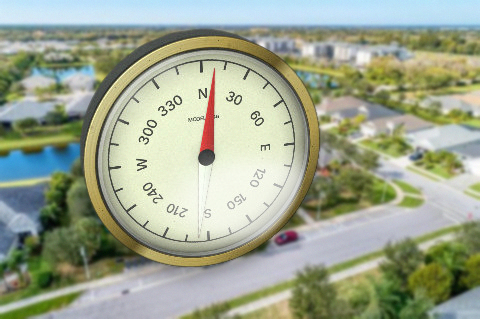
7.5 °
